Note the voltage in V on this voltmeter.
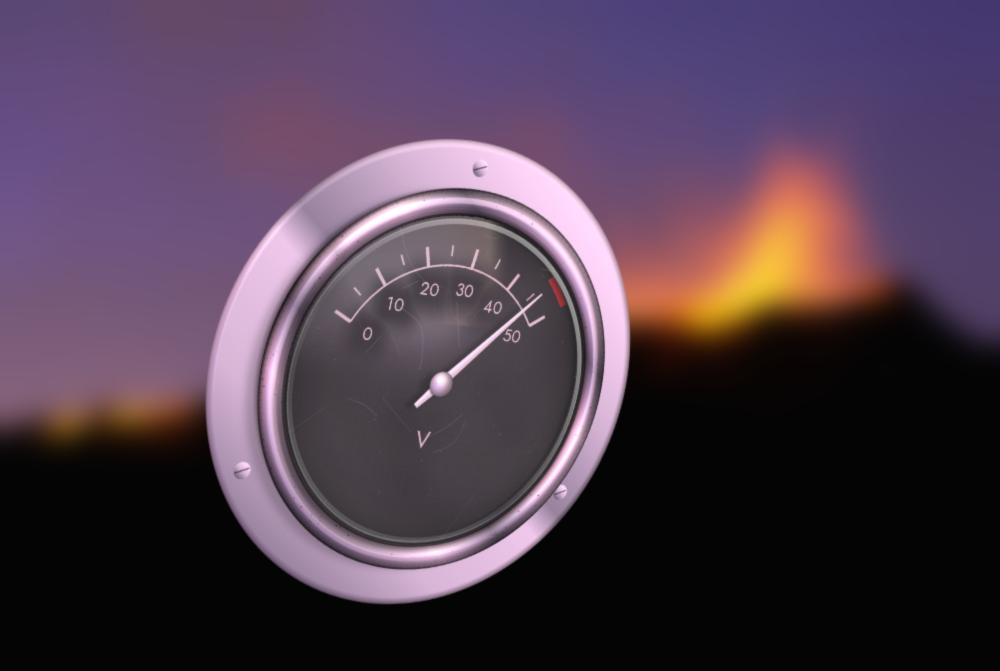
45 V
